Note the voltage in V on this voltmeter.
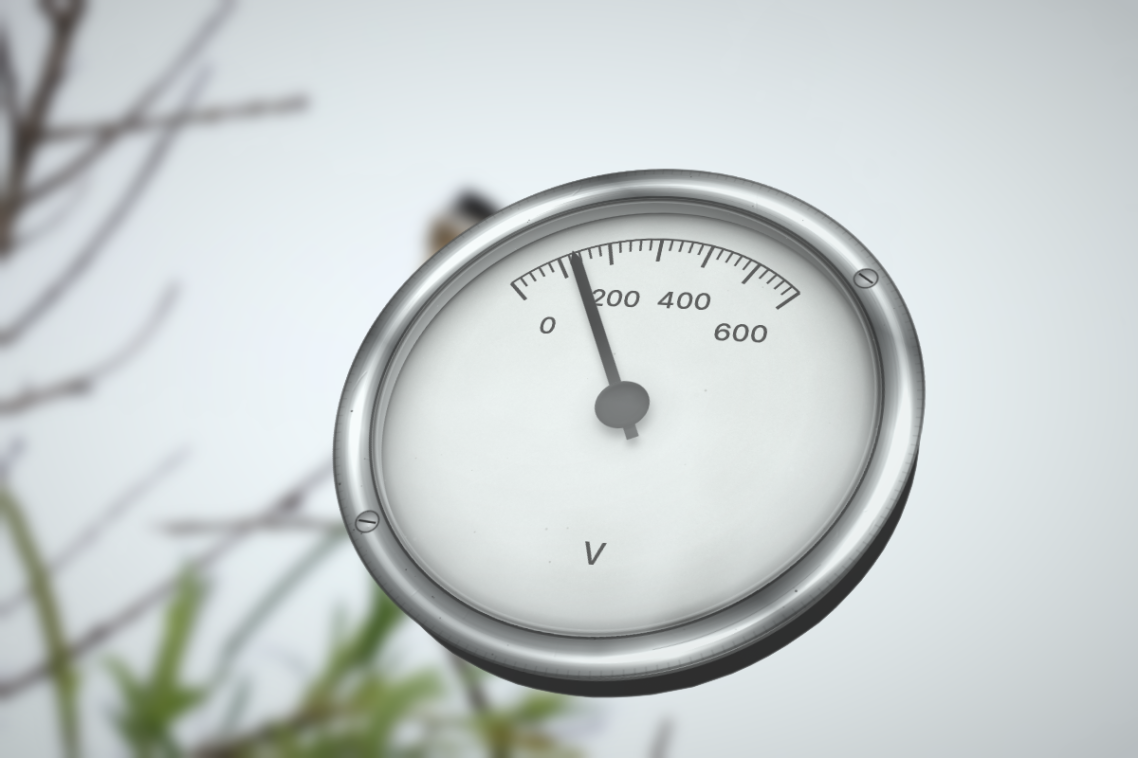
130 V
